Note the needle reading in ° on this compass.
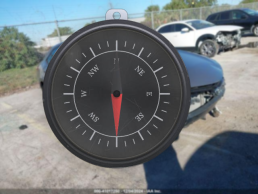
180 °
